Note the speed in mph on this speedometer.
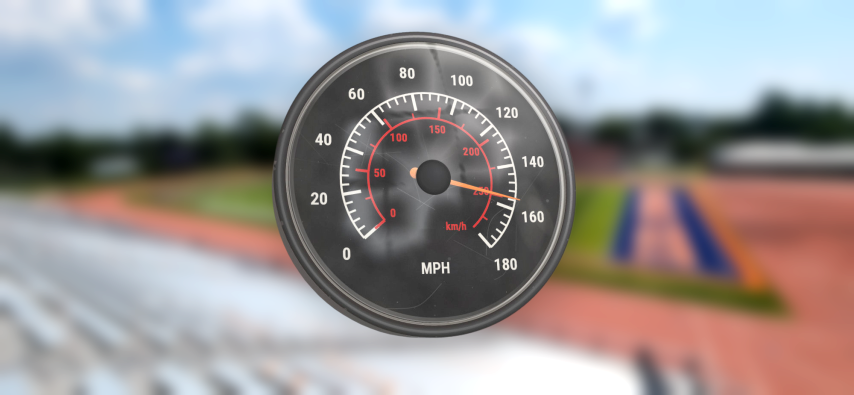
156 mph
